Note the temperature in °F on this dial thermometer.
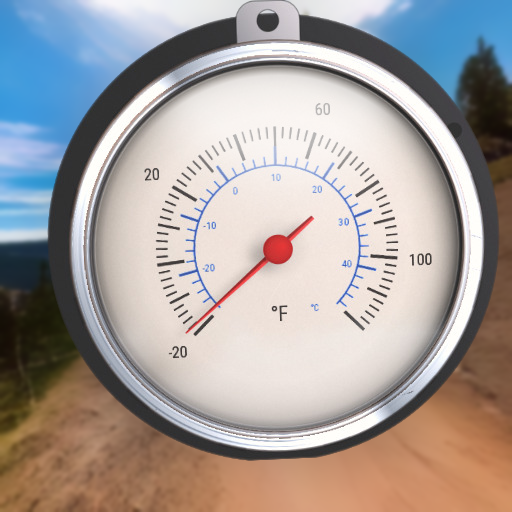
-18 °F
